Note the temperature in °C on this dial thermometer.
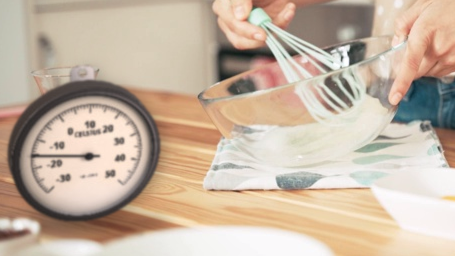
-15 °C
